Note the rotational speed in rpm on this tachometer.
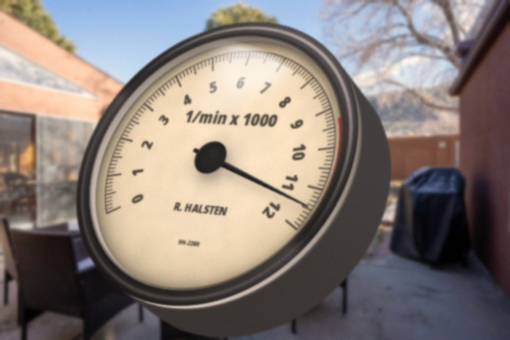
11500 rpm
